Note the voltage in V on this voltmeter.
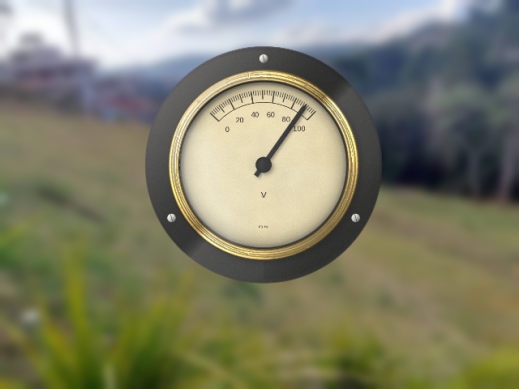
90 V
